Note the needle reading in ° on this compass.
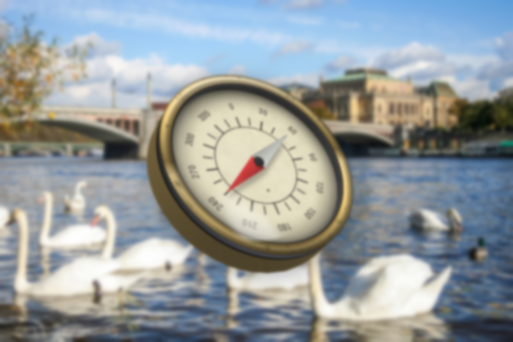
240 °
